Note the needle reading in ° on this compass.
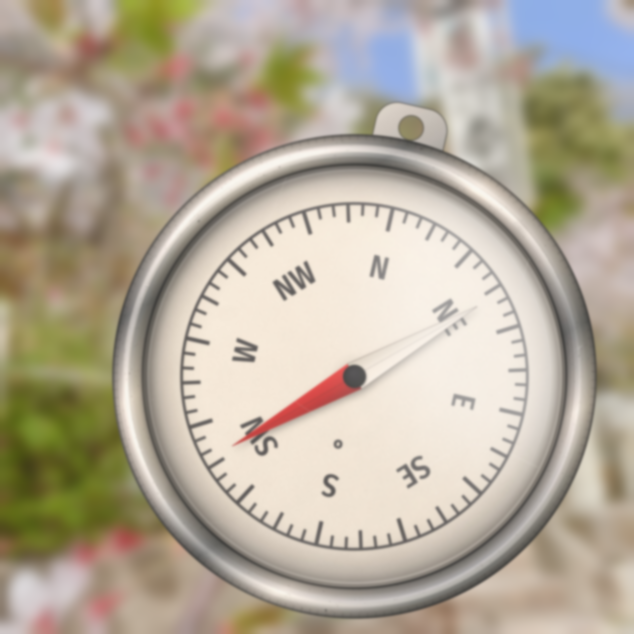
227.5 °
